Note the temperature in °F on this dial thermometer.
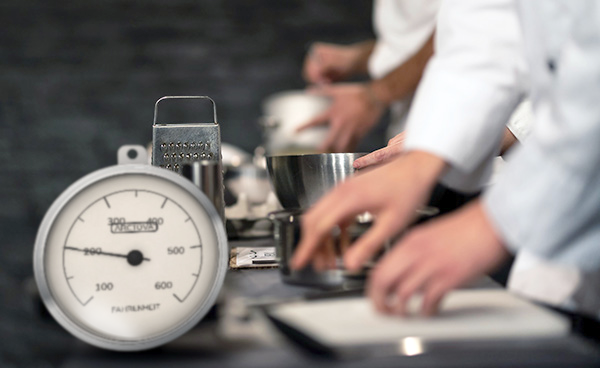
200 °F
